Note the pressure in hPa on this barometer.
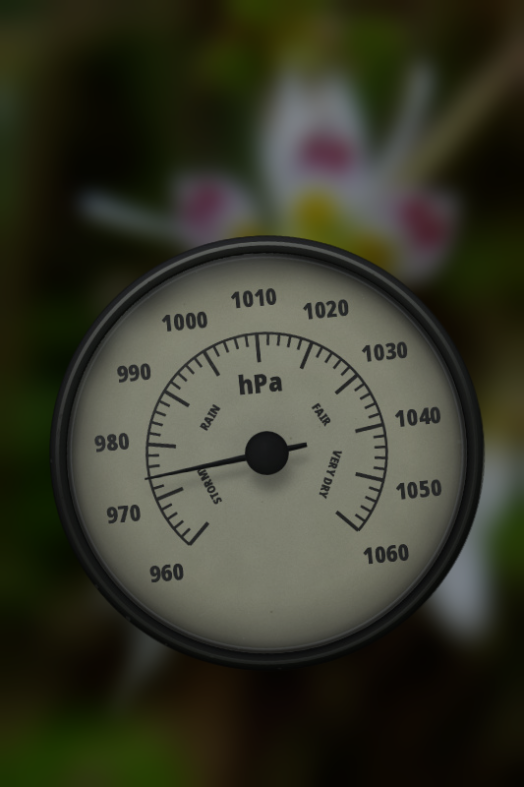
974 hPa
